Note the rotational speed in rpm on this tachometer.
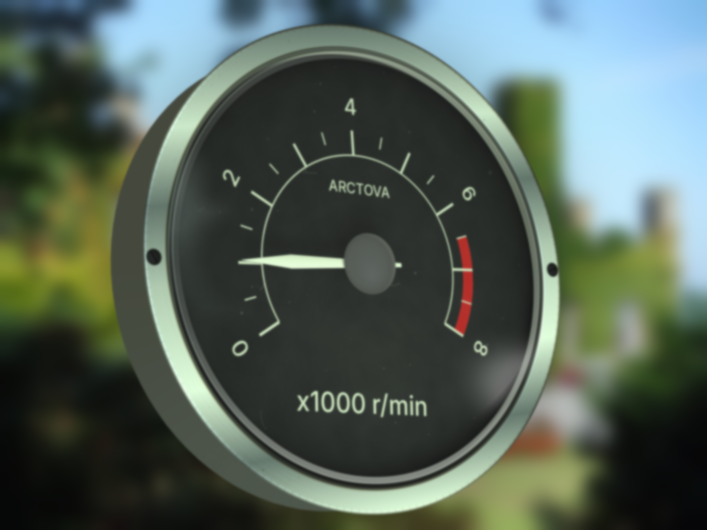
1000 rpm
